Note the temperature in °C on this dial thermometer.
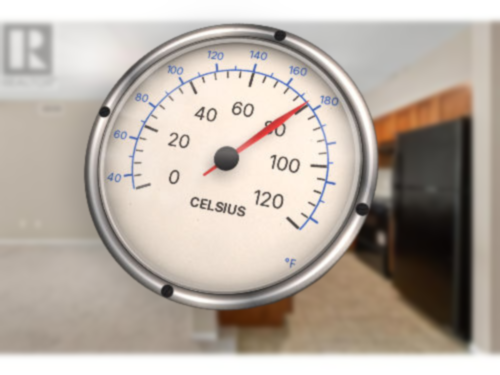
80 °C
